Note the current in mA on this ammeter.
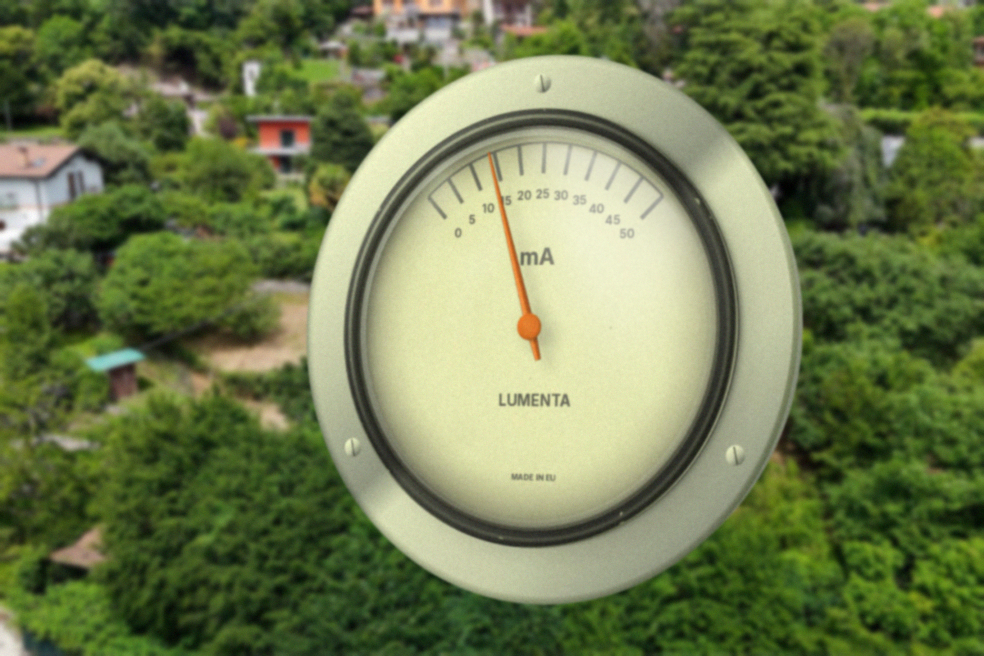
15 mA
